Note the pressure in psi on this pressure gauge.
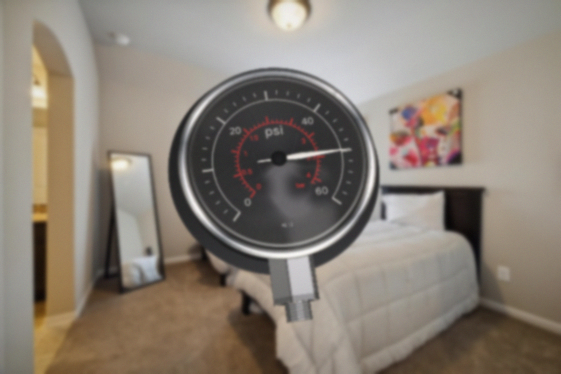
50 psi
